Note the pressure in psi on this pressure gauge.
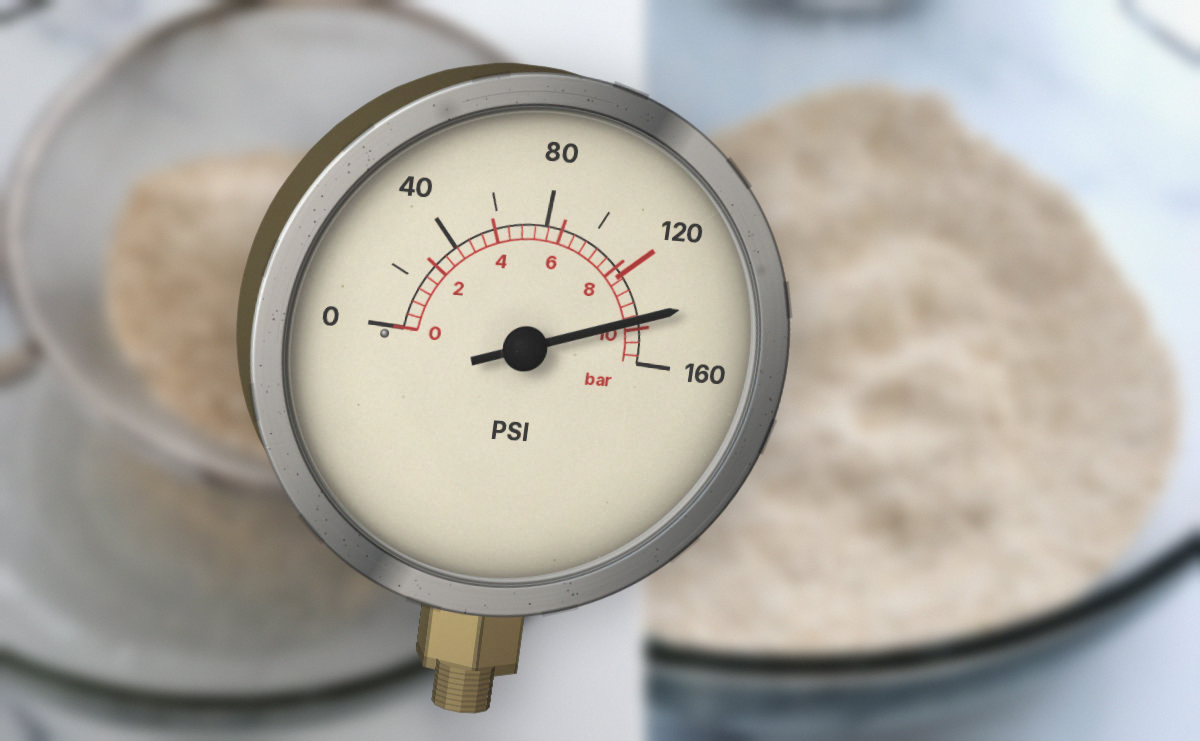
140 psi
